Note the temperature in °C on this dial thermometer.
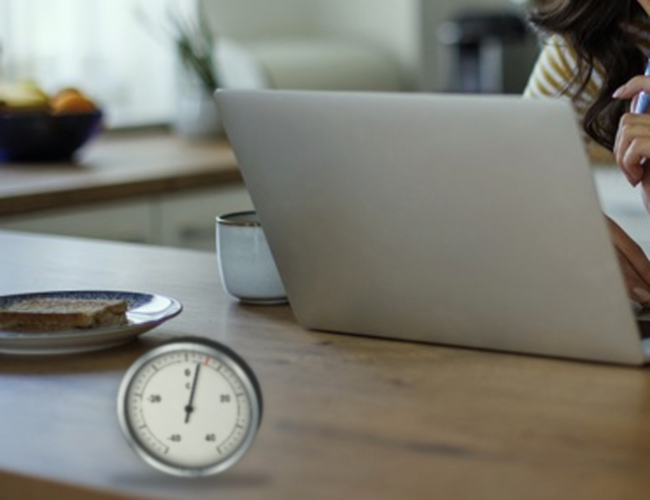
4 °C
